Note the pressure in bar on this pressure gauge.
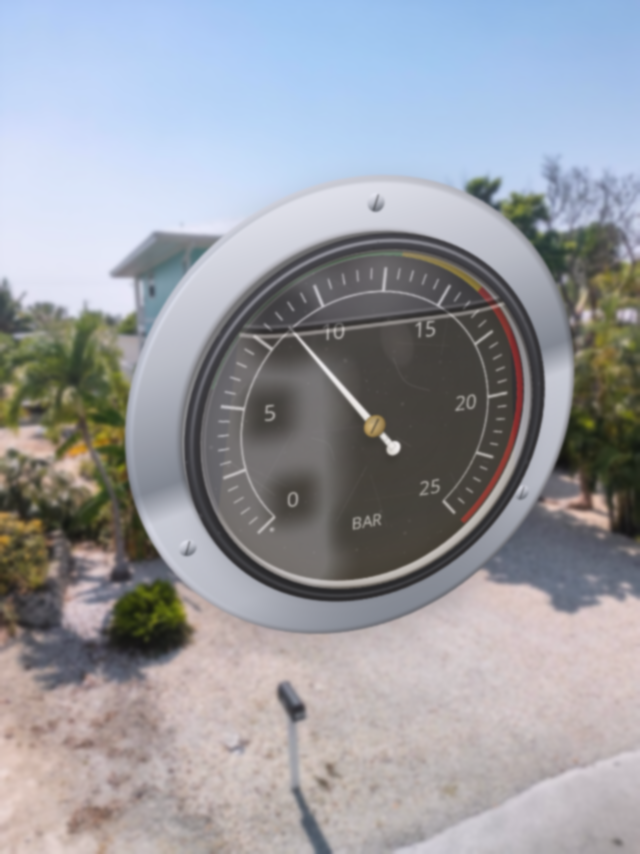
8.5 bar
